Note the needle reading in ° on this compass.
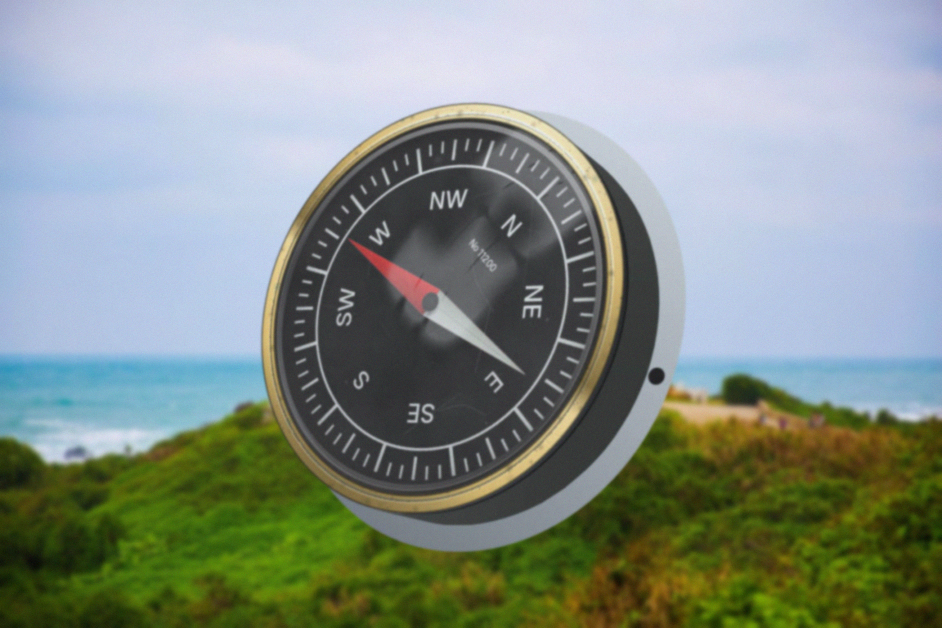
257.5 °
